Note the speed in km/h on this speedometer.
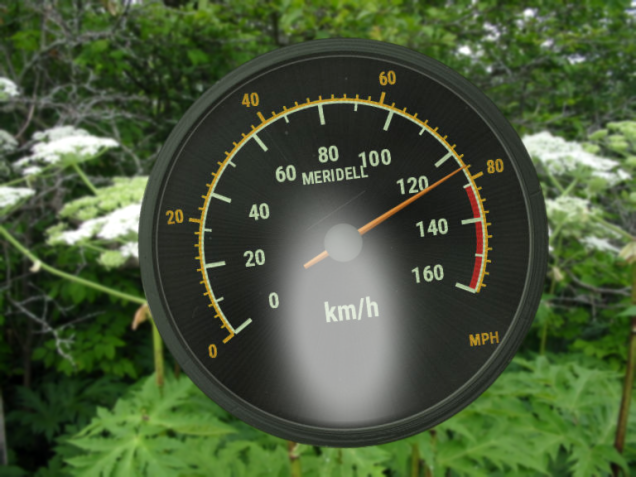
125 km/h
